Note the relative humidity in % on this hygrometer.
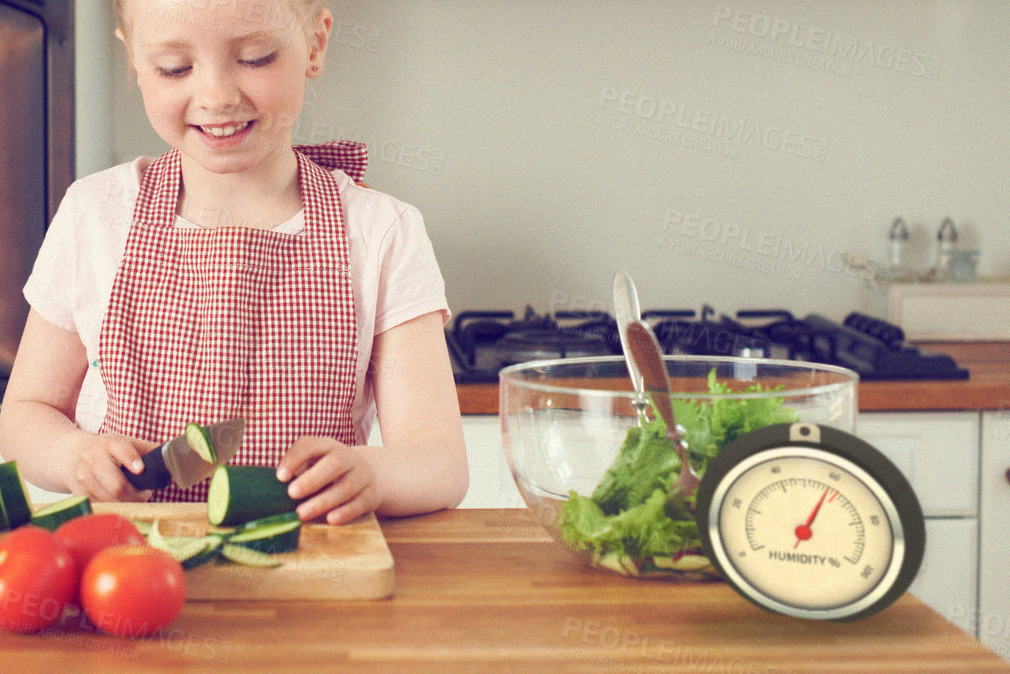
60 %
